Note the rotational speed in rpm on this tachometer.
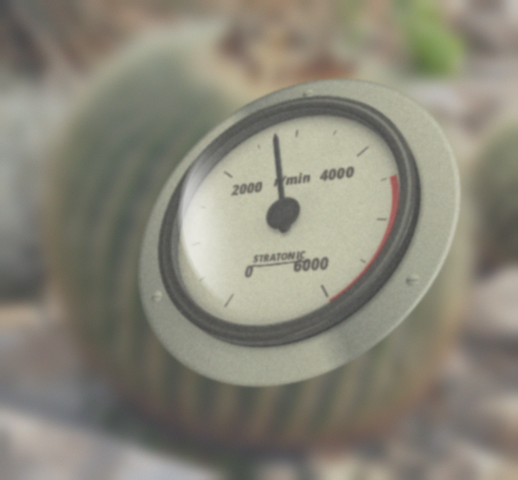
2750 rpm
